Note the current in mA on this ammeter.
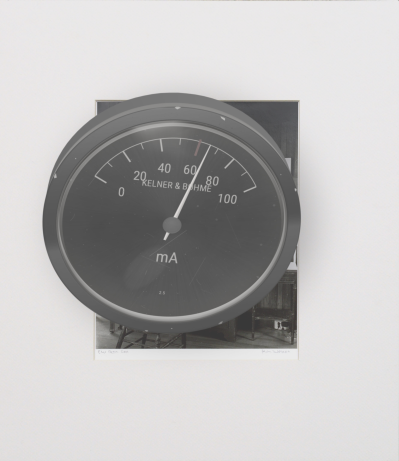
65 mA
